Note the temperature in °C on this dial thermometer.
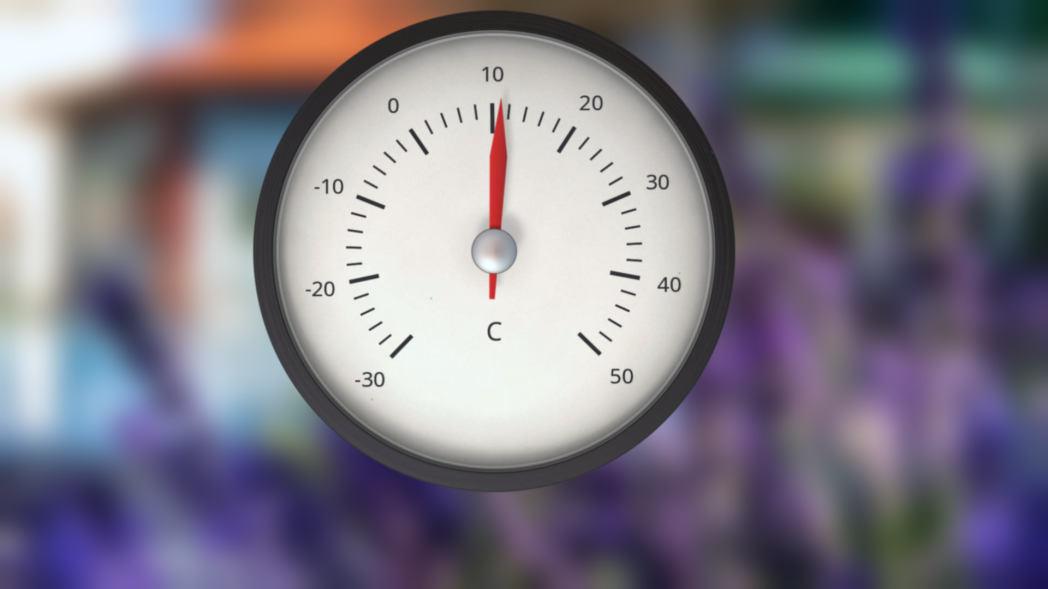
11 °C
